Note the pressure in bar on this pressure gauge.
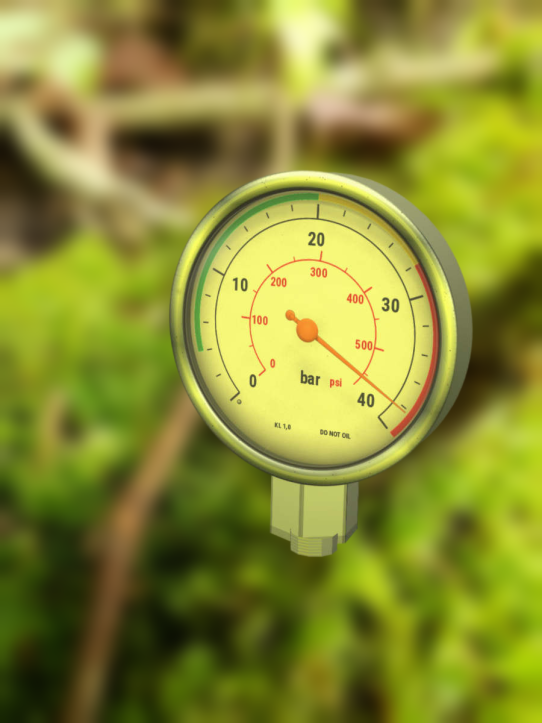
38 bar
